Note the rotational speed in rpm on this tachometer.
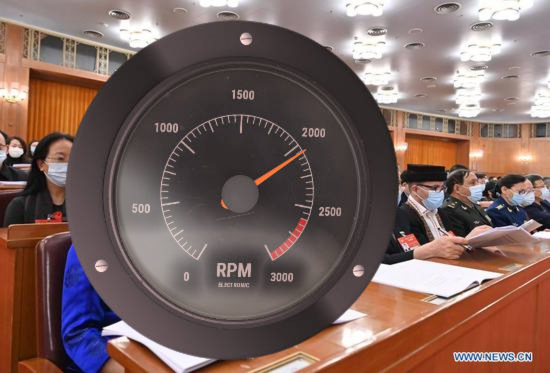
2050 rpm
